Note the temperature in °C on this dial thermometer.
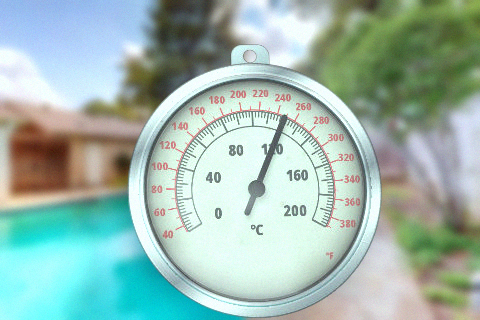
120 °C
